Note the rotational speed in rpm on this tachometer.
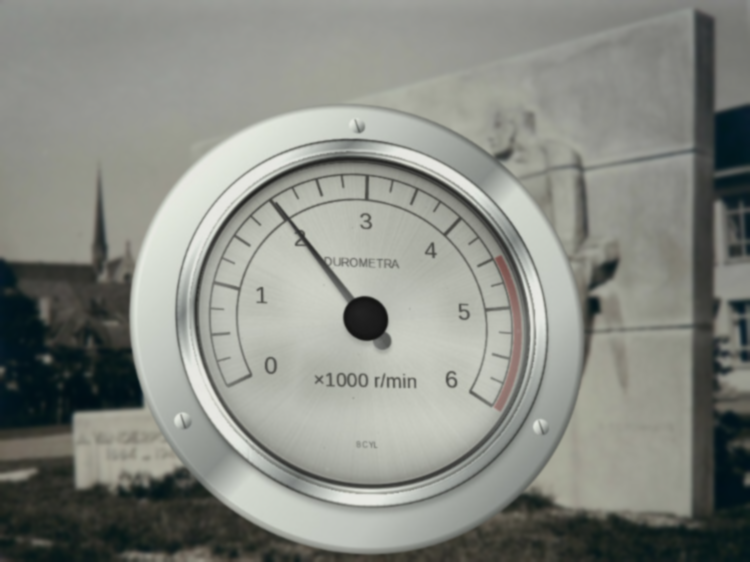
2000 rpm
